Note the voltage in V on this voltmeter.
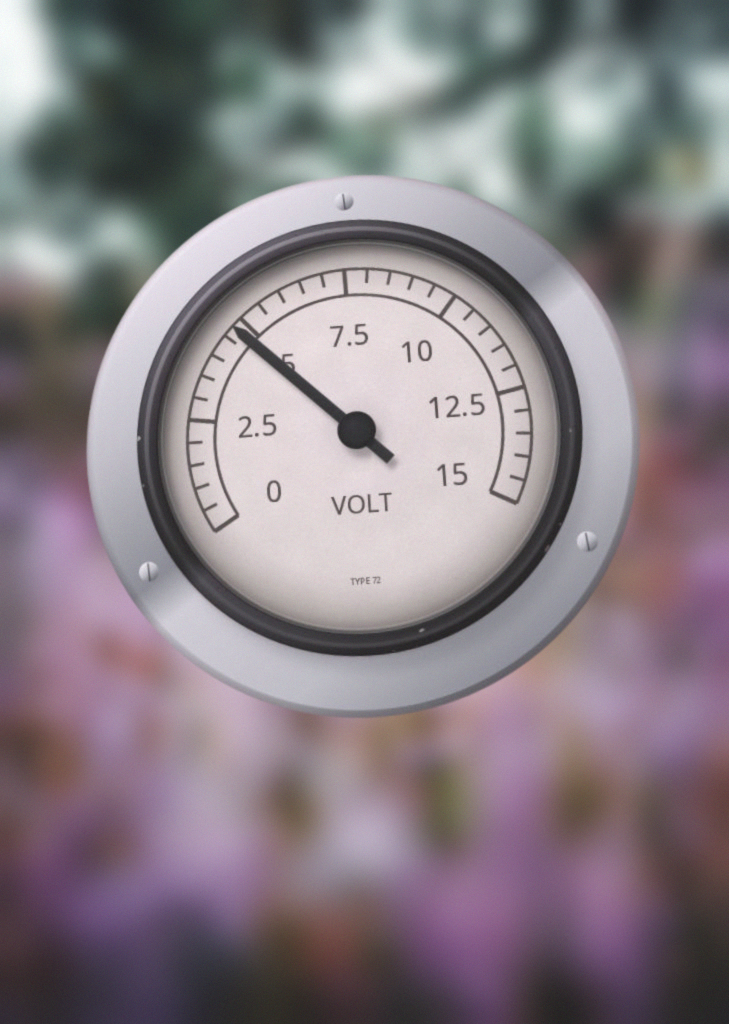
4.75 V
